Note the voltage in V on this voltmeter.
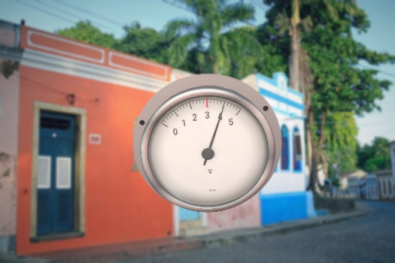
4 V
